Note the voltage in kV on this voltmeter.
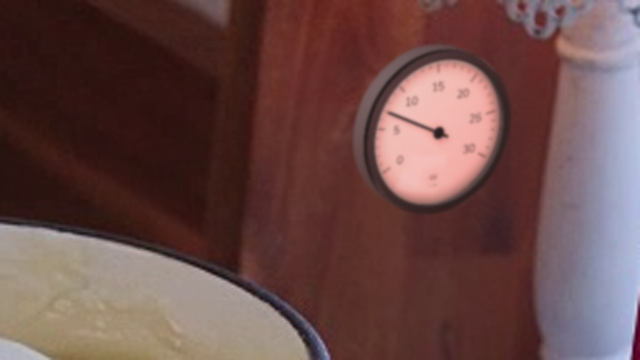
7 kV
